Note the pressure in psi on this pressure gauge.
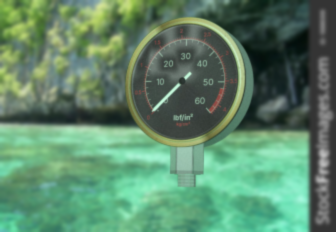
0 psi
